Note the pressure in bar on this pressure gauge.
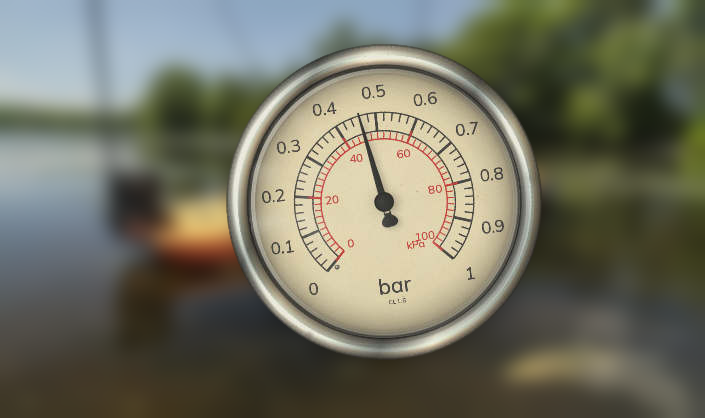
0.46 bar
